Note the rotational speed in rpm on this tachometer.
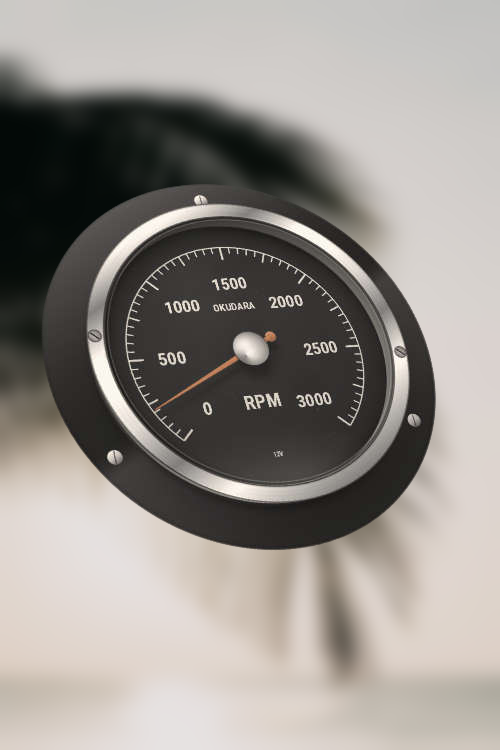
200 rpm
